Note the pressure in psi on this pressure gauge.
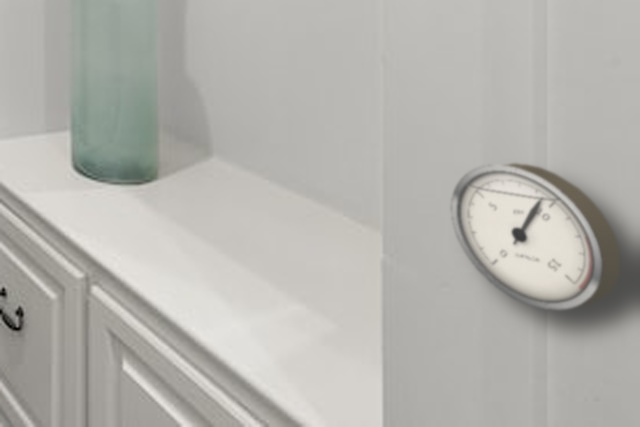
9.5 psi
